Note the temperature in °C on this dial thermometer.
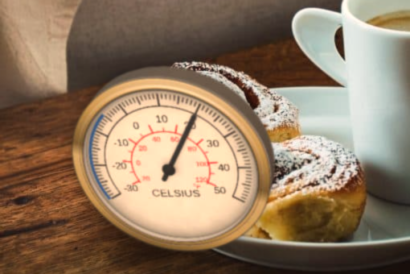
20 °C
